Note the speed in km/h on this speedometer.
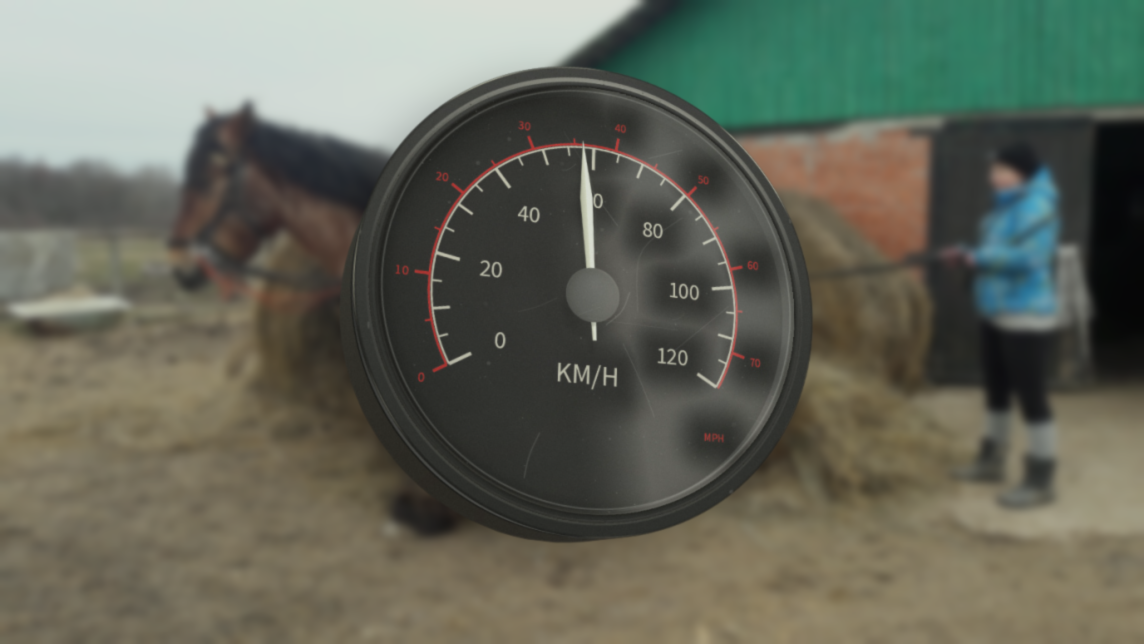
57.5 km/h
